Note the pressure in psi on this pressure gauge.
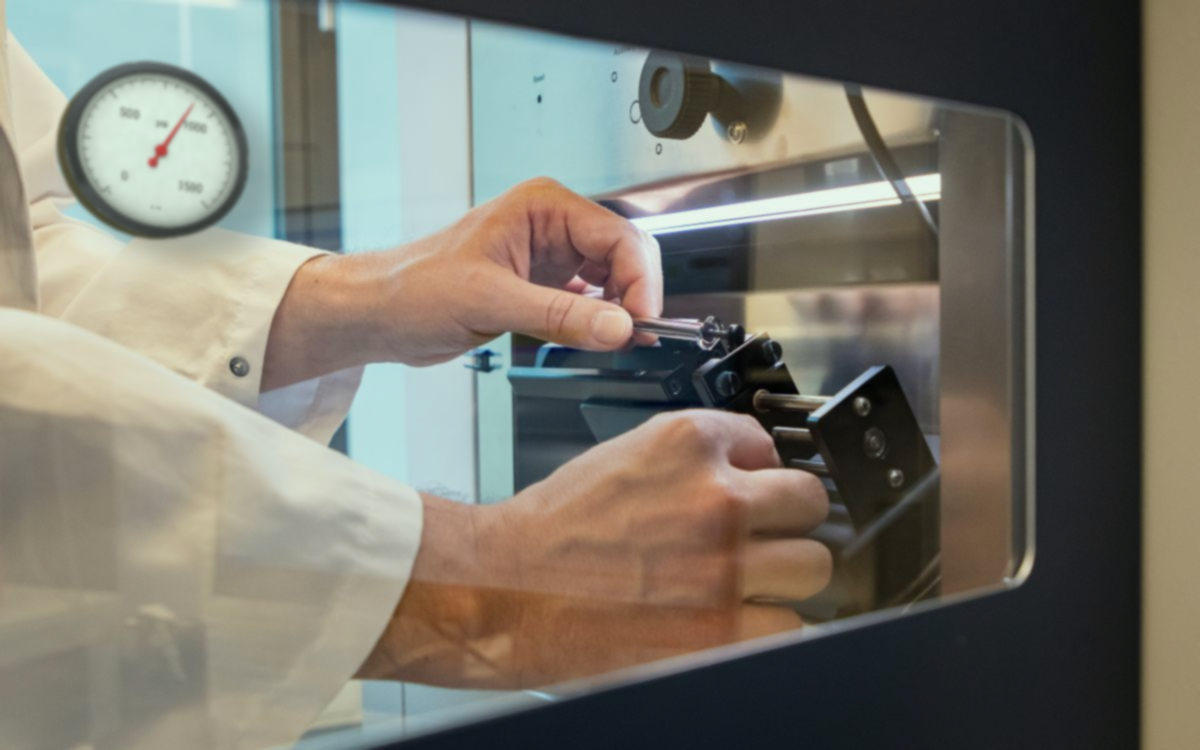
900 psi
